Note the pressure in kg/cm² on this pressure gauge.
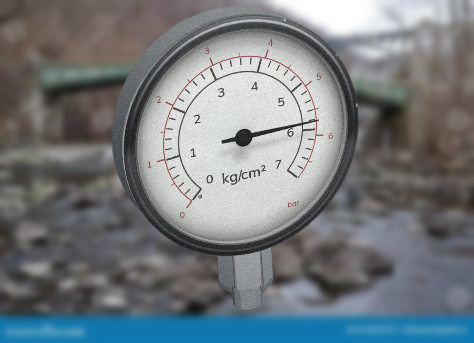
5.8 kg/cm²
